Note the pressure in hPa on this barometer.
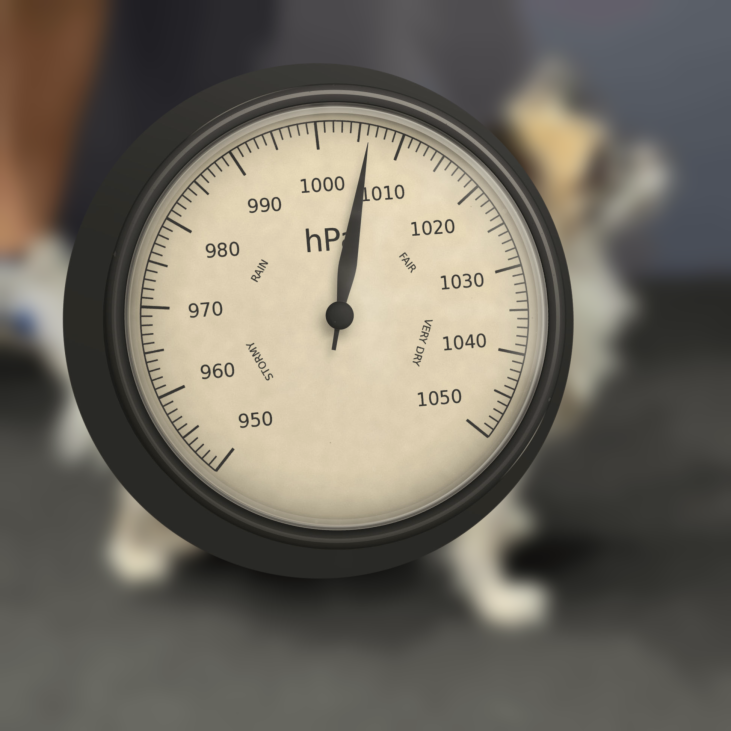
1006 hPa
